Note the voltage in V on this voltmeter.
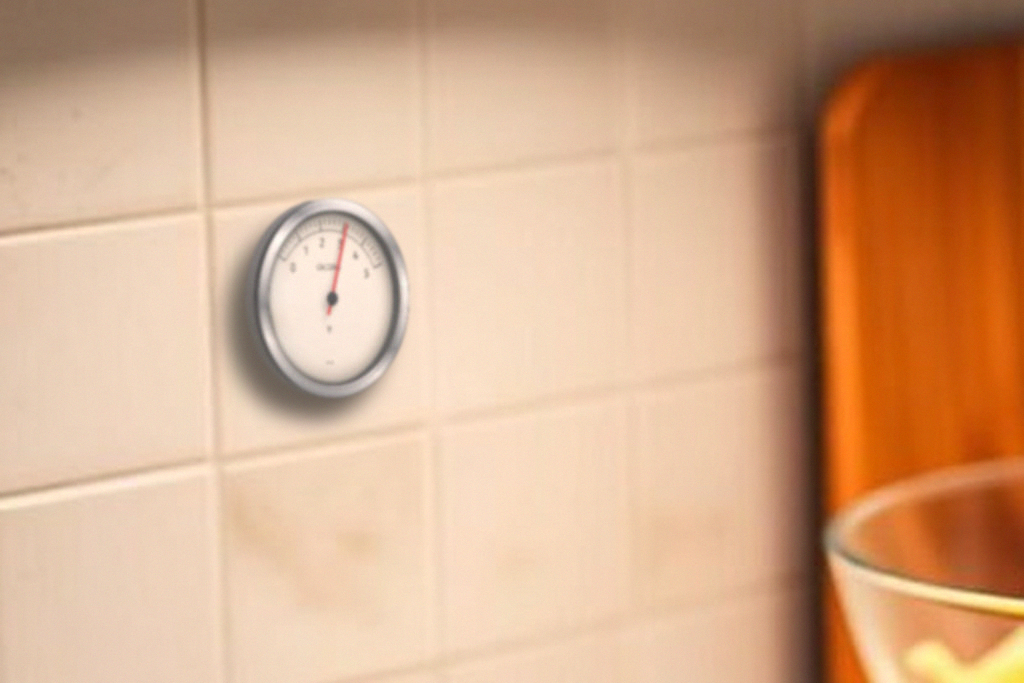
3 V
